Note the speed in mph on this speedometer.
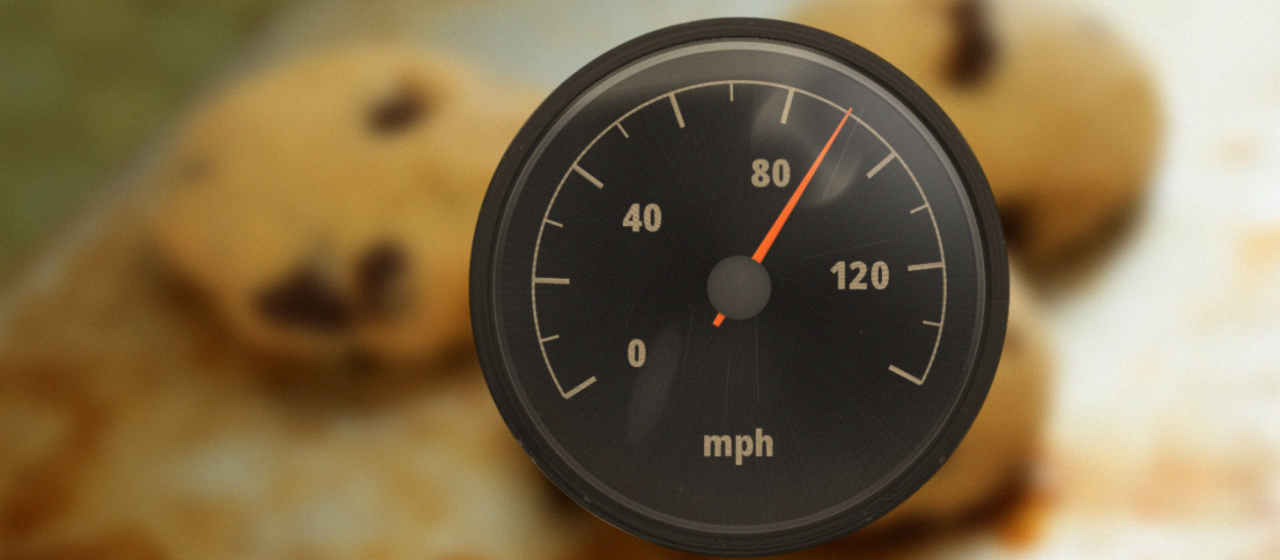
90 mph
